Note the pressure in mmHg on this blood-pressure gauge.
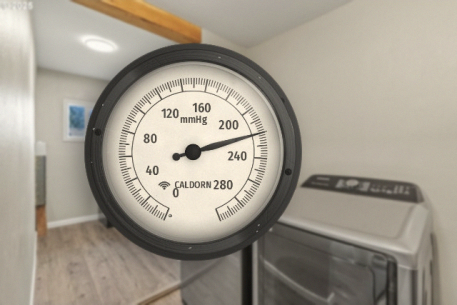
220 mmHg
